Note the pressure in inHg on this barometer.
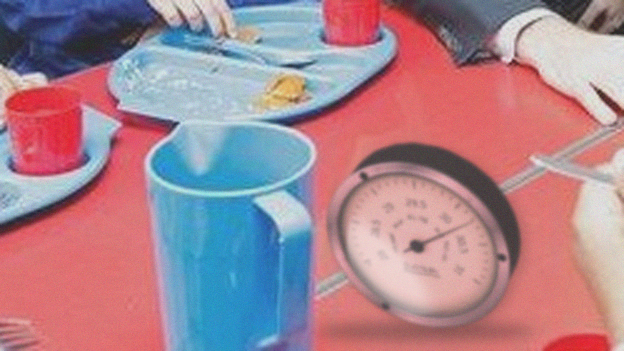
30.2 inHg
